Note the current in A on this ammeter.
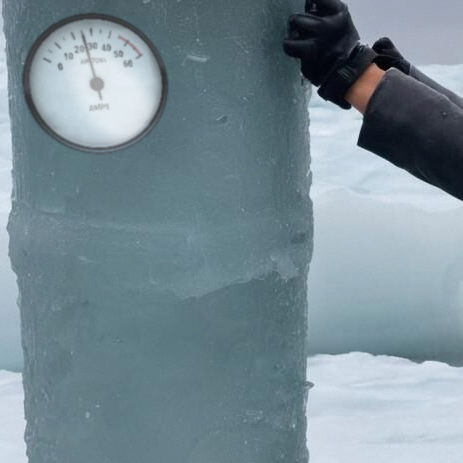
25 A
